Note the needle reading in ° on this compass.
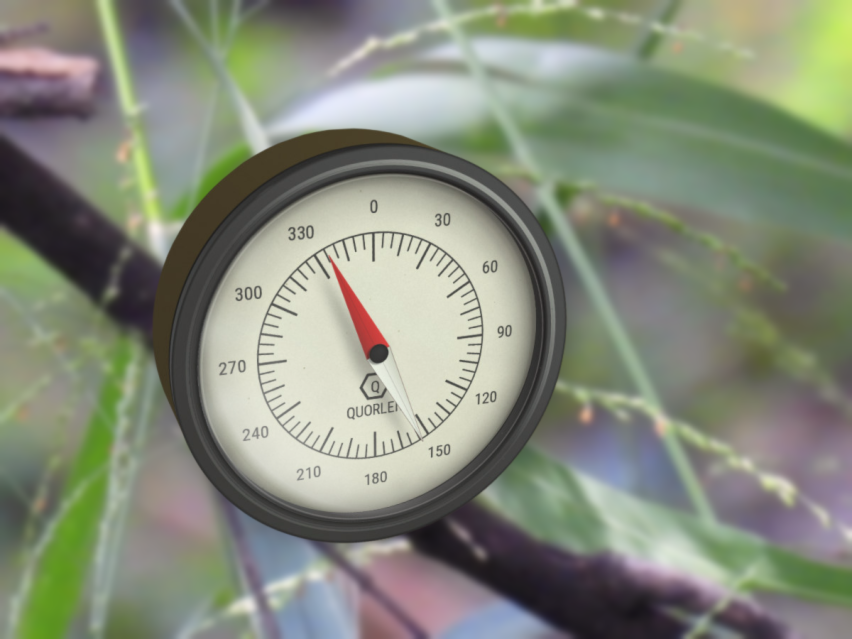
335 °
